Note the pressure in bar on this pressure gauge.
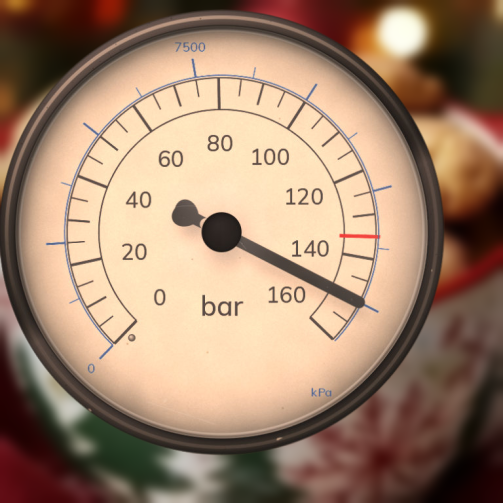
150 bar
